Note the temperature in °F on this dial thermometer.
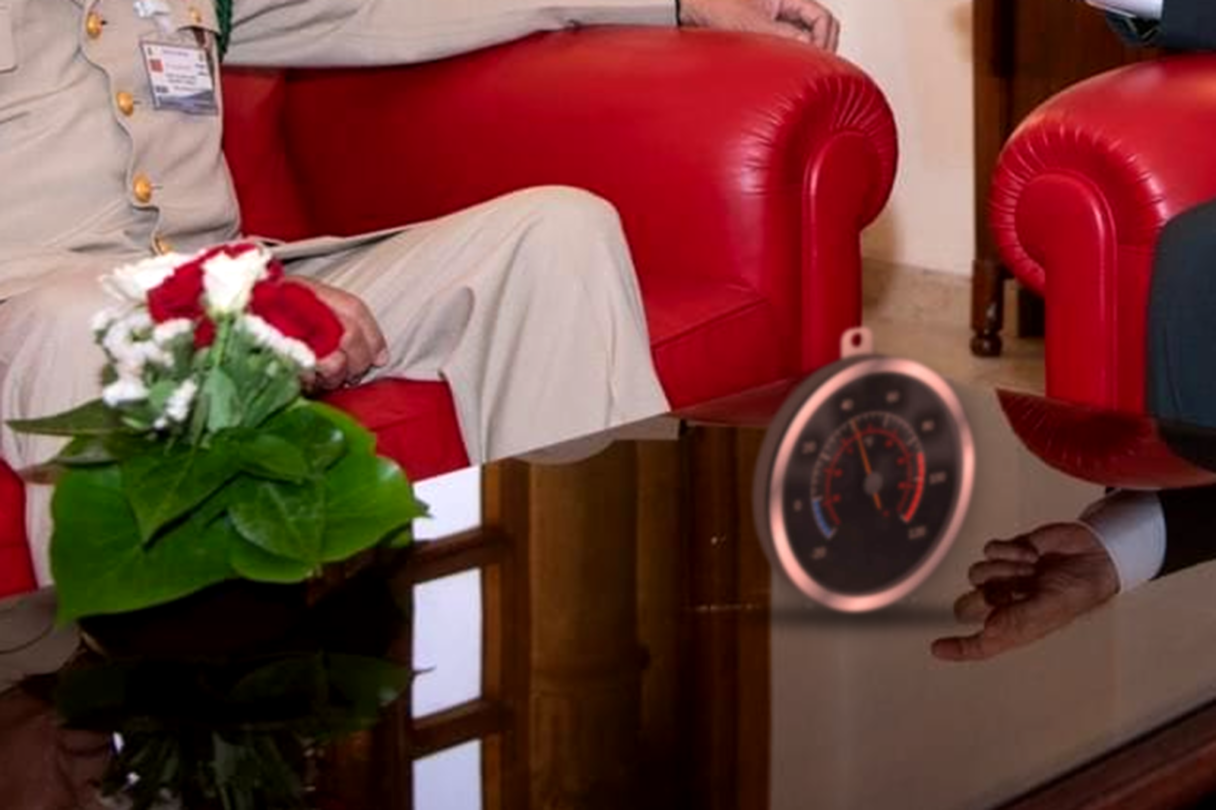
40 °F
